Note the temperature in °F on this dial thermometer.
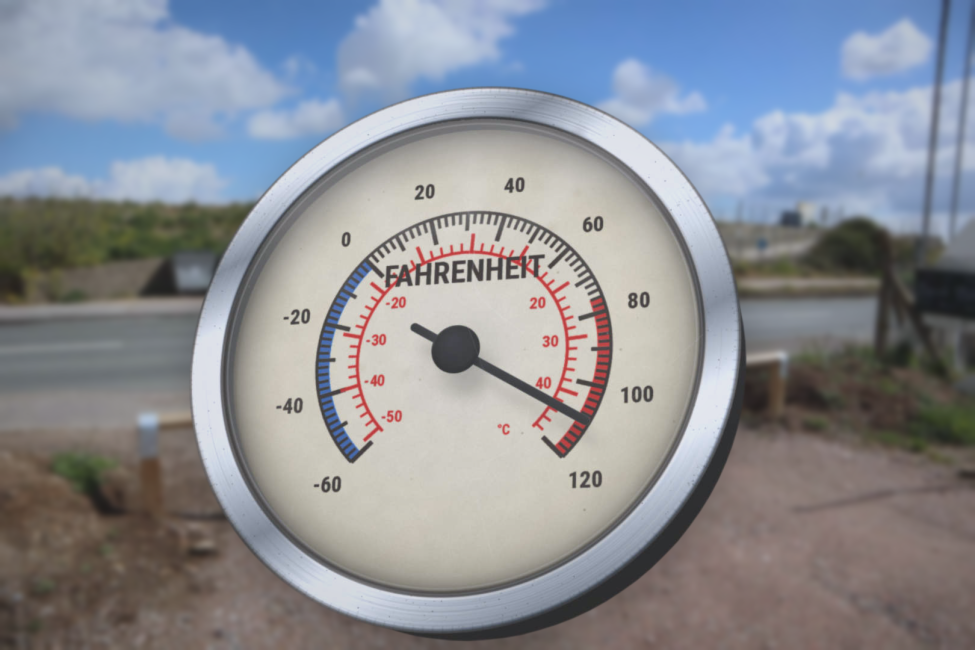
110 °F
